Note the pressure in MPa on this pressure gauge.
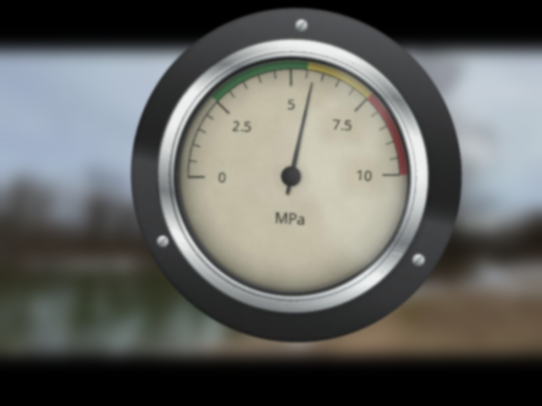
5.75 MPa
